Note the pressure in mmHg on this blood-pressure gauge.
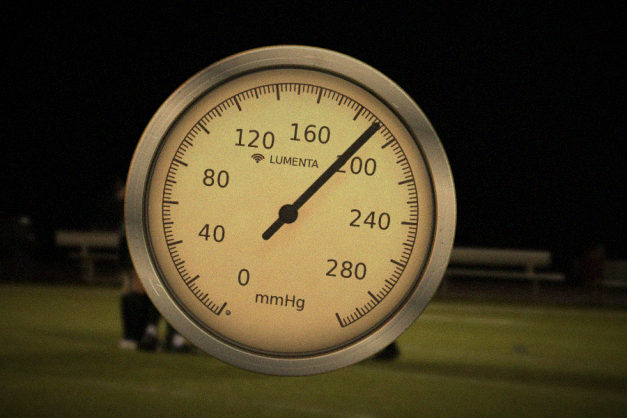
190 mmHg
